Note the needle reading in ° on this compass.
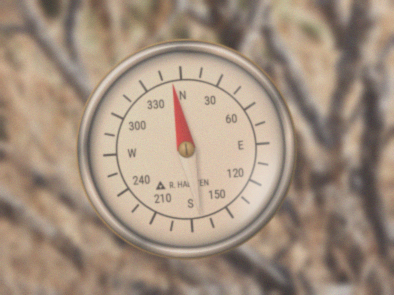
352.5 °
